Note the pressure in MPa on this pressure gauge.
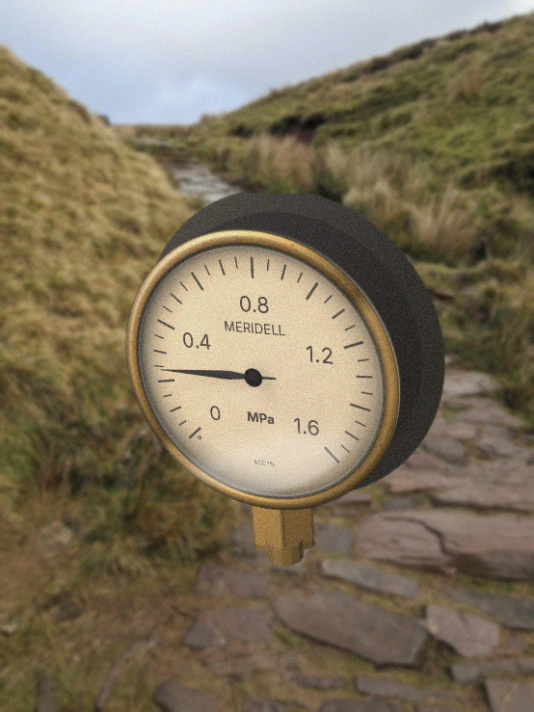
0.25 MPa
